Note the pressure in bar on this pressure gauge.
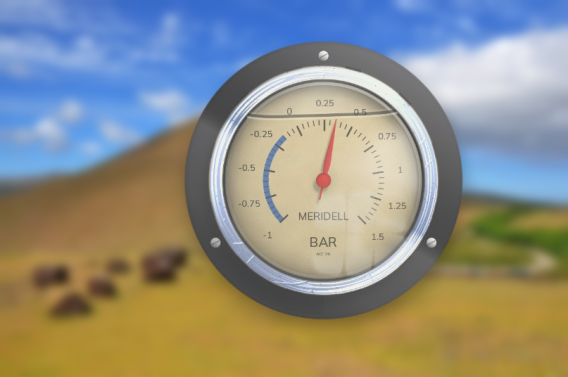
0.35 bar
